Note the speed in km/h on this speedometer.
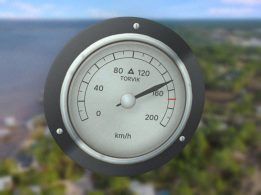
150 km/h
